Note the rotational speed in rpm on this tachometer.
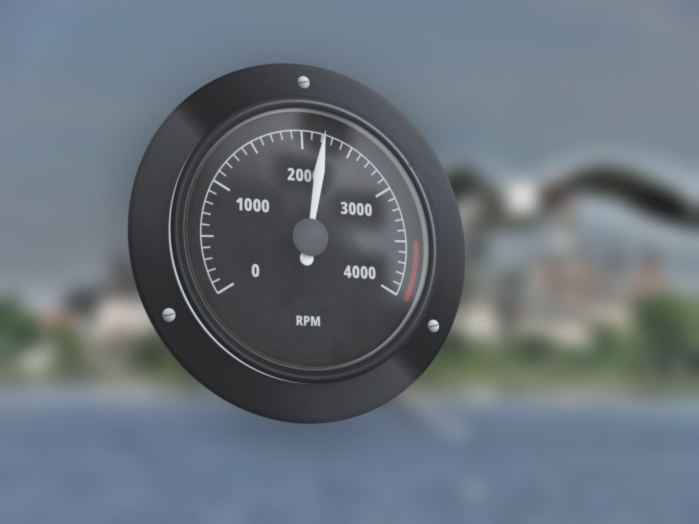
2200 rpm
